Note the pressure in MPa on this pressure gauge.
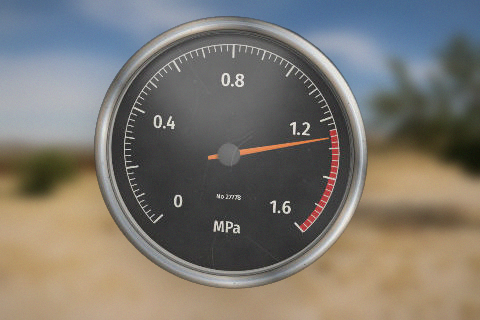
1.26 MPa
